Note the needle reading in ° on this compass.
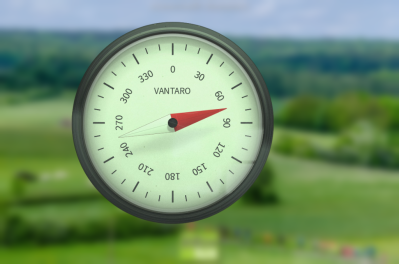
75 °
